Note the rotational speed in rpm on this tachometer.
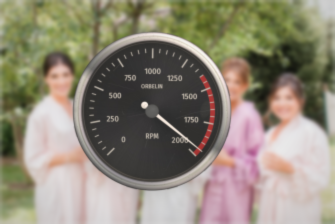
1950 rpm
